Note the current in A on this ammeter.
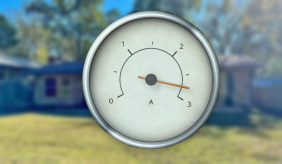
2.75 A
